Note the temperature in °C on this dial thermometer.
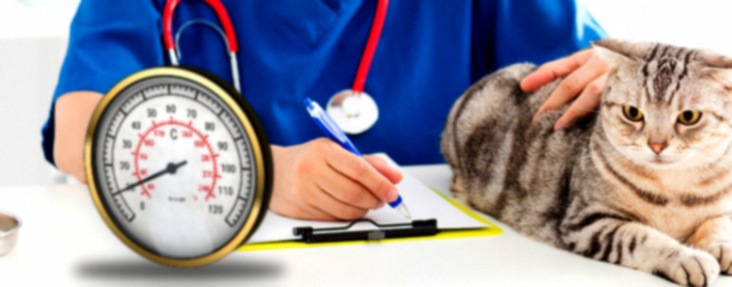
10 °C
